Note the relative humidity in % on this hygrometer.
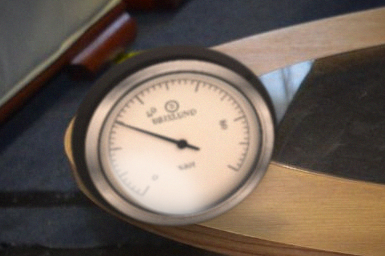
30 %
